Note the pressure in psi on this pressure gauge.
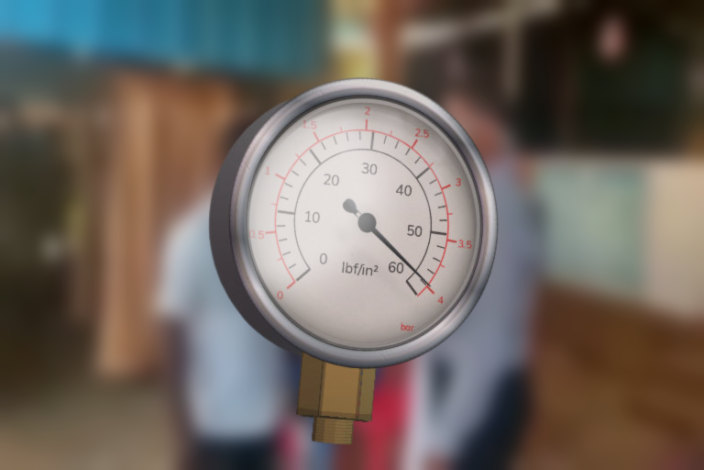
58 psi
